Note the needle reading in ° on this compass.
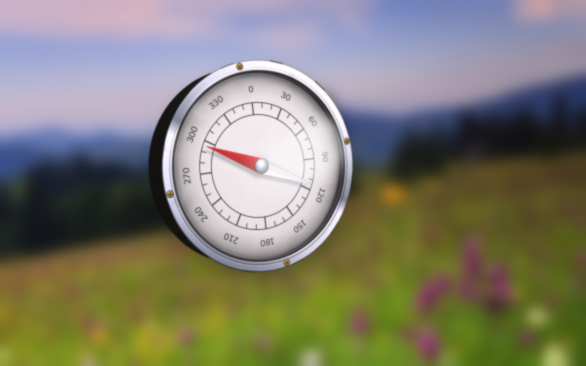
295 °
